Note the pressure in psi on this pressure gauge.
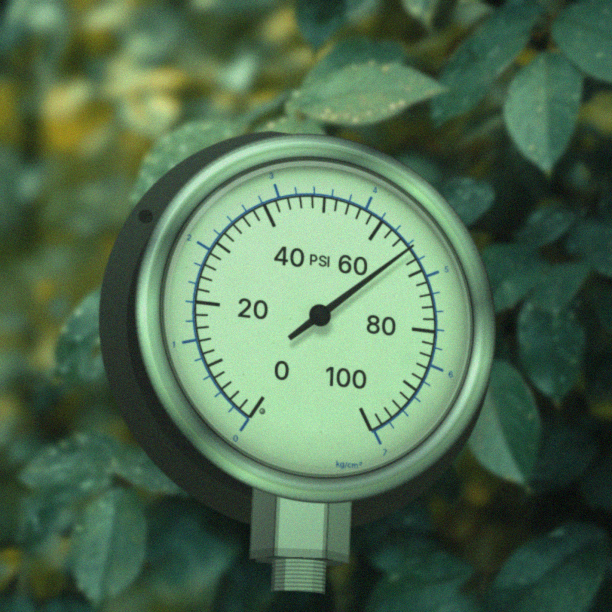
66 psi
